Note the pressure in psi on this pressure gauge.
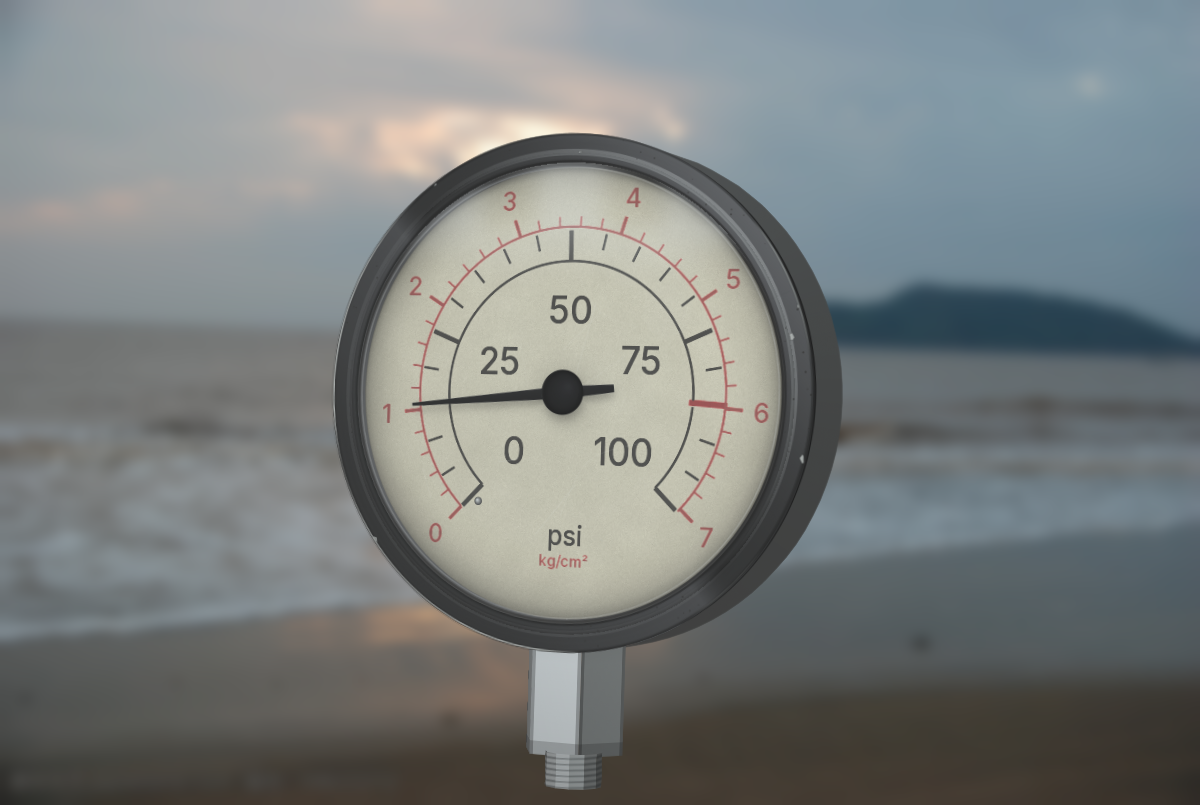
15 psi
